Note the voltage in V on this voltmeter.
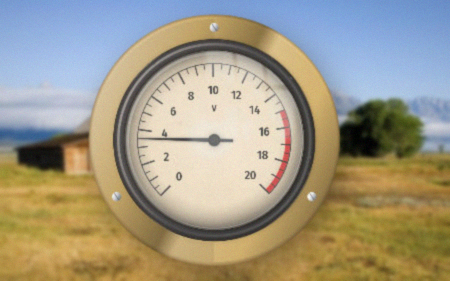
3.5 V
